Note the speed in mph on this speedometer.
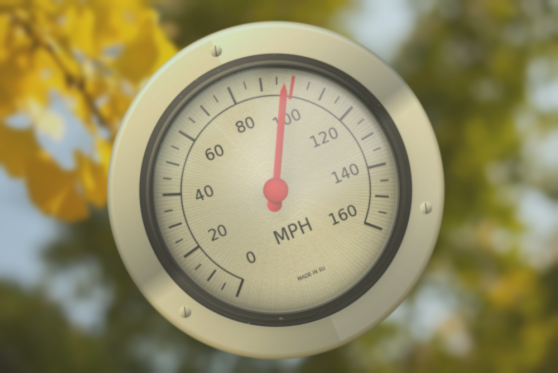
97.5 mph
